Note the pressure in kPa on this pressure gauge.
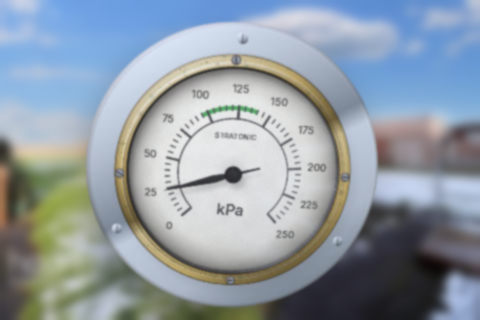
25 kPa
